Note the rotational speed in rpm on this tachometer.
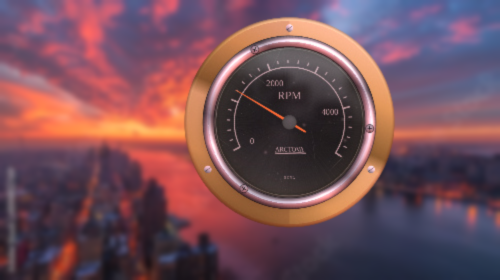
1200 rpm
